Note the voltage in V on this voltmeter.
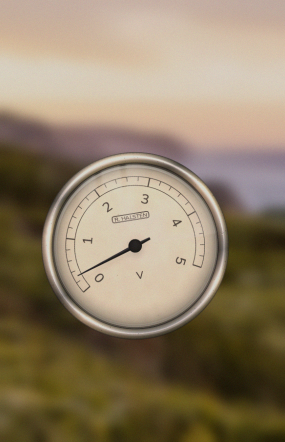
0.3 V
